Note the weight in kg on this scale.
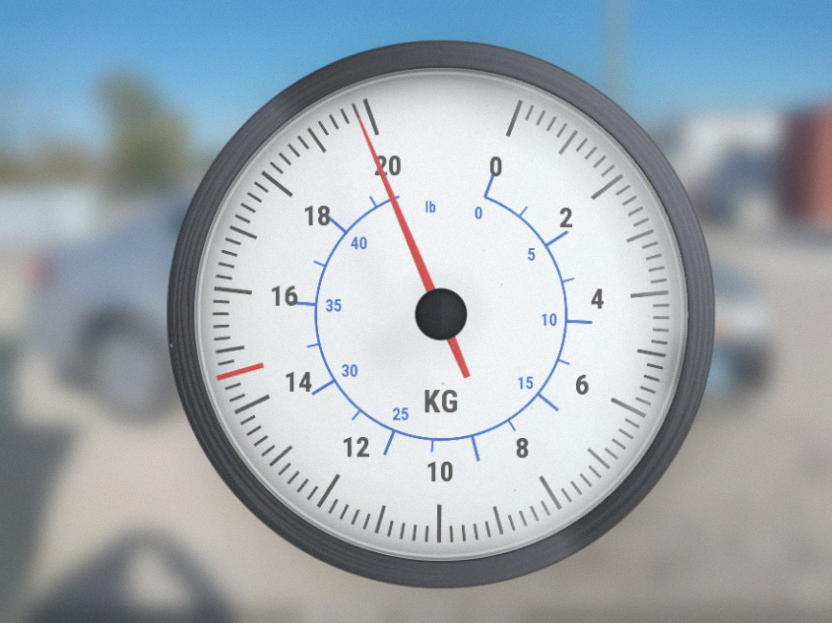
19.8 kg
